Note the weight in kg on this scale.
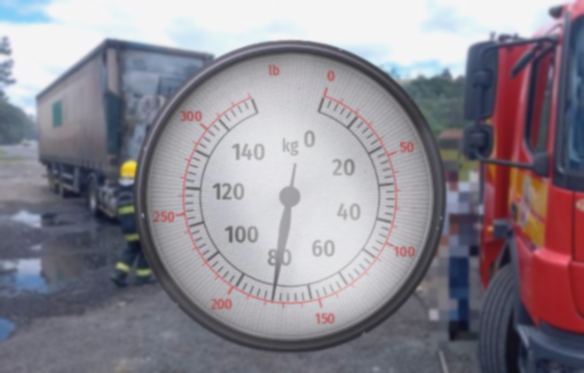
80 kg
